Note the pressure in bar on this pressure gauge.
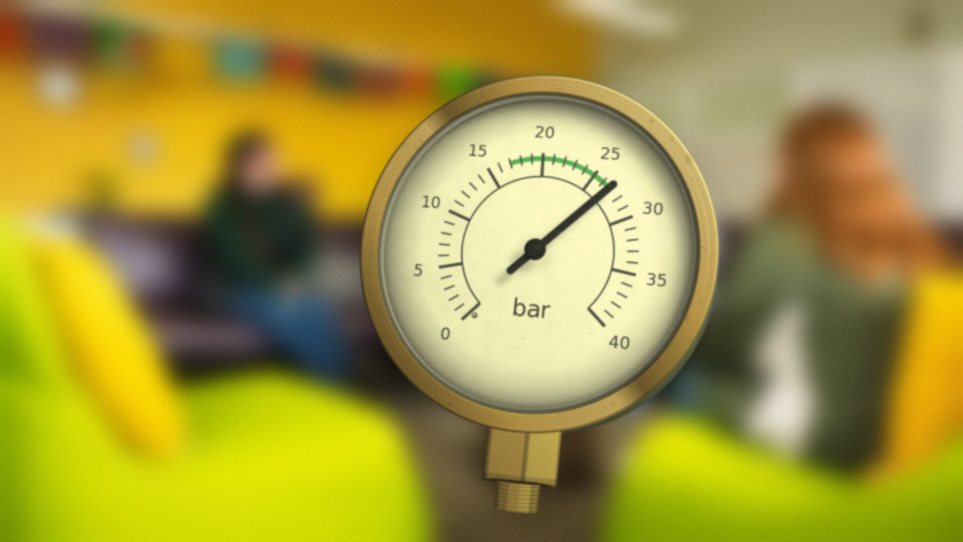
27 bar
